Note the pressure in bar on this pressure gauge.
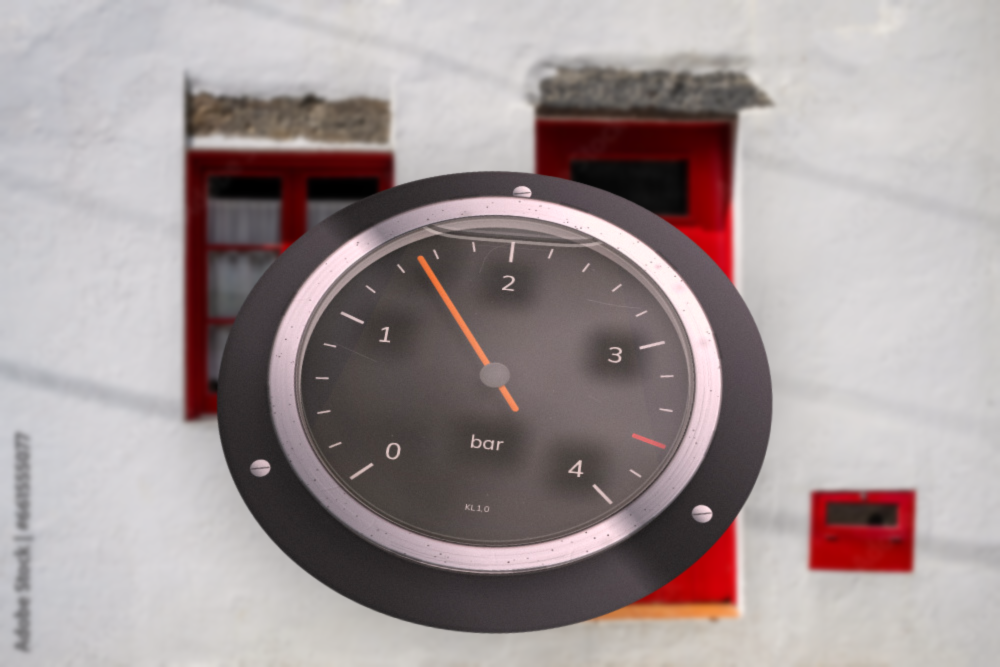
1.5 bar
